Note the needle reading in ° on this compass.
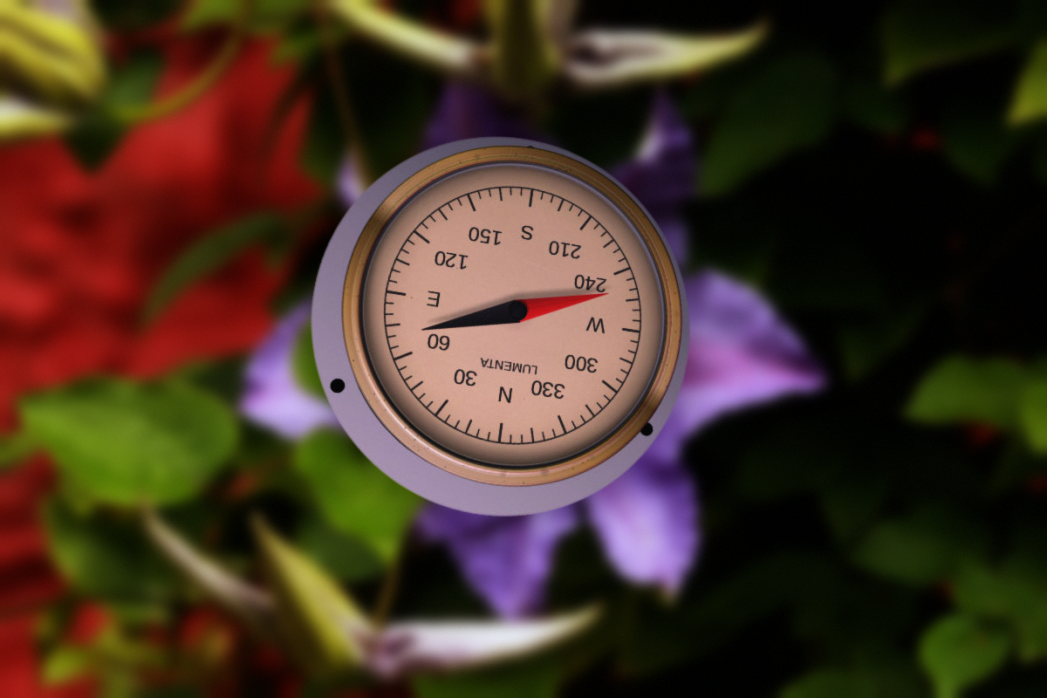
250 °
